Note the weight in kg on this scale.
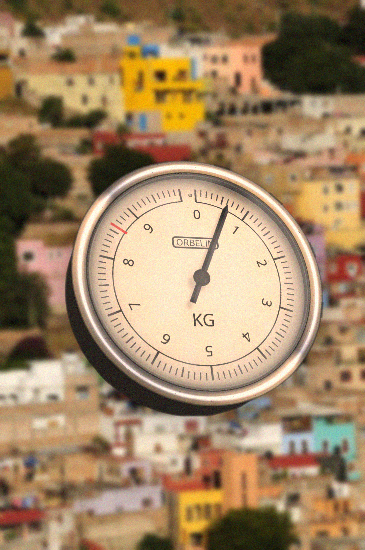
0.6 kg
